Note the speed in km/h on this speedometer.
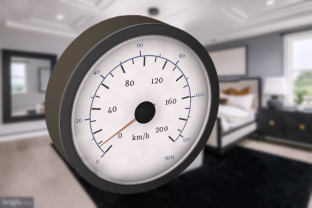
10 km/h
